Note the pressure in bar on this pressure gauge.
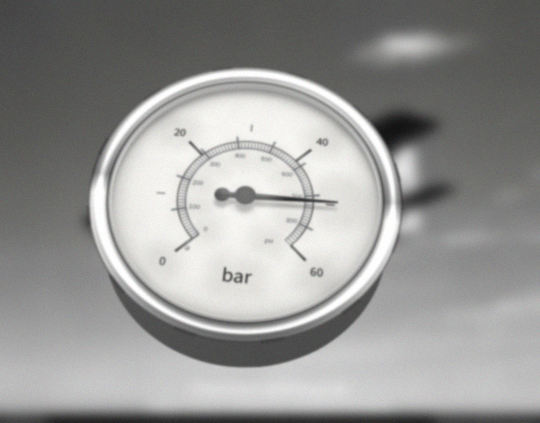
50 bar
